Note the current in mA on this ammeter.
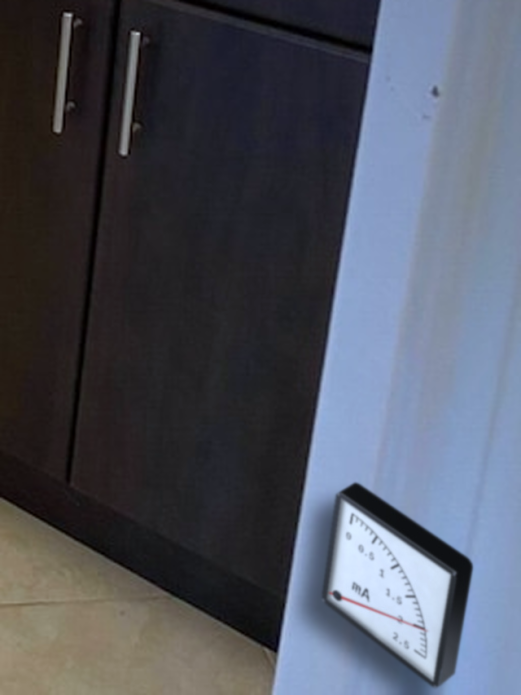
2 mA
